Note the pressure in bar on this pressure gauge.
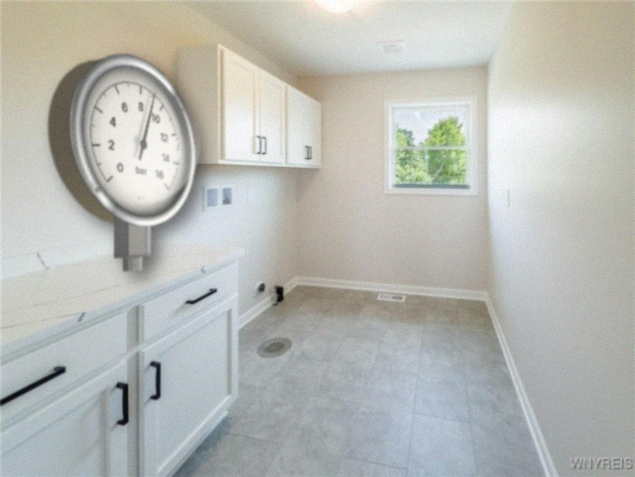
9 bar
